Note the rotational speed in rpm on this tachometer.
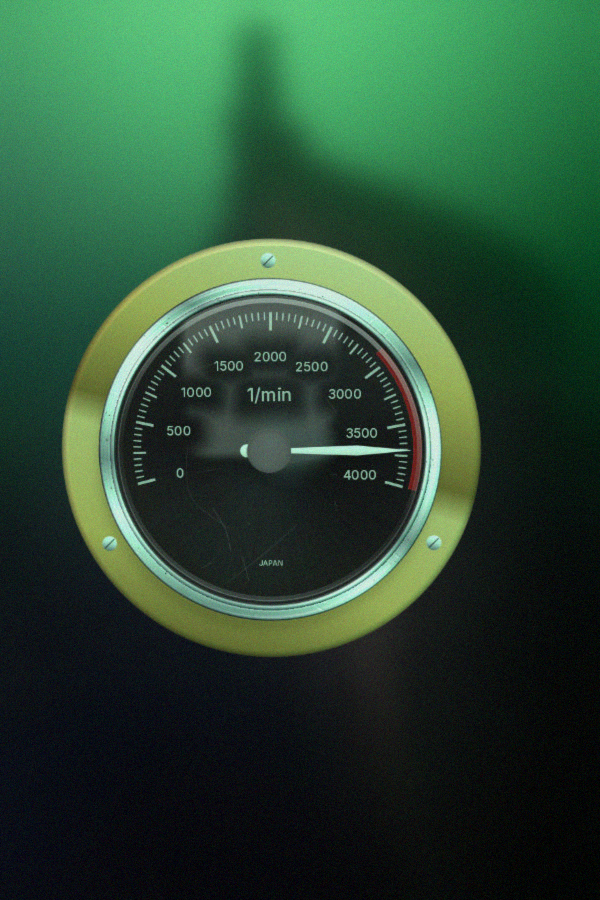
3700 rpm
